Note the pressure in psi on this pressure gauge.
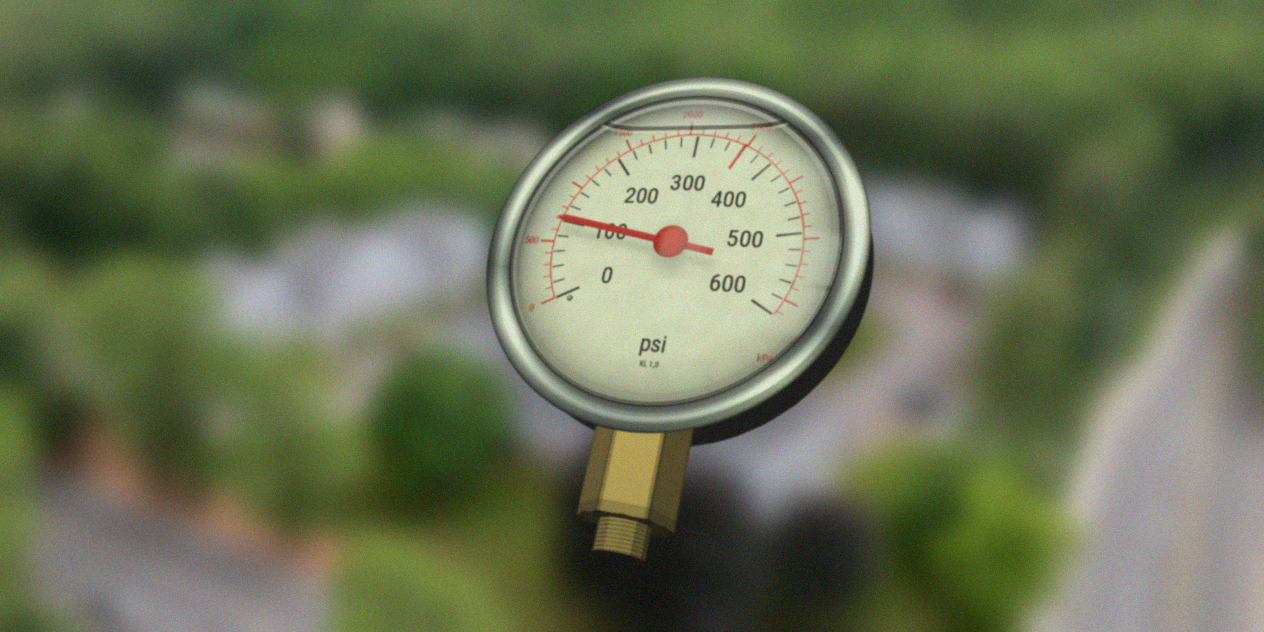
100 psi
